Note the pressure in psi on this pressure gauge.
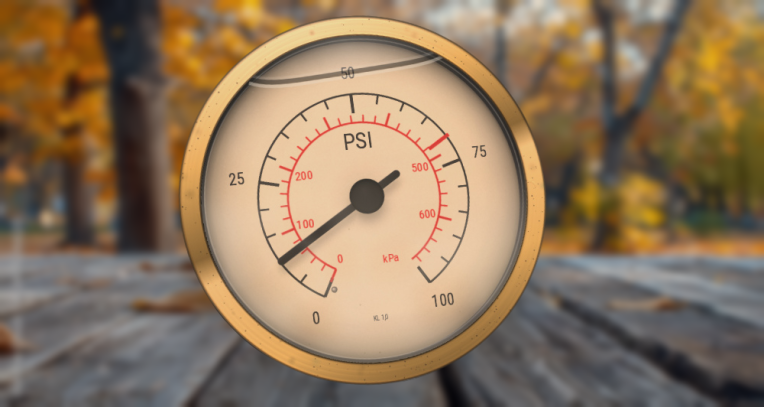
10 psi
